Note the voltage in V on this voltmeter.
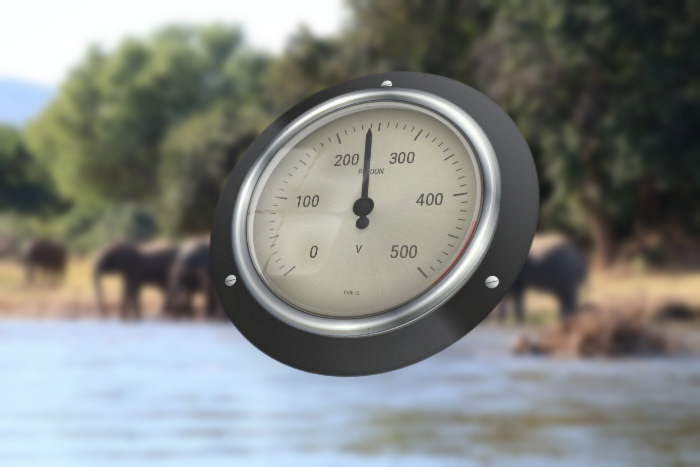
240 V
